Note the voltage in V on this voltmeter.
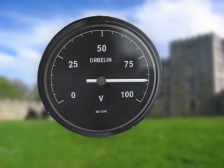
87.5 V
